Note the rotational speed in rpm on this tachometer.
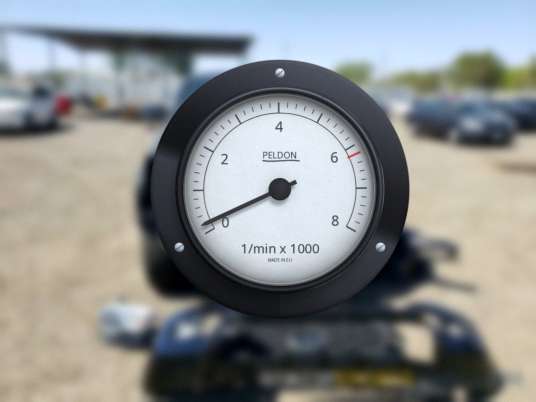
200 rpm
